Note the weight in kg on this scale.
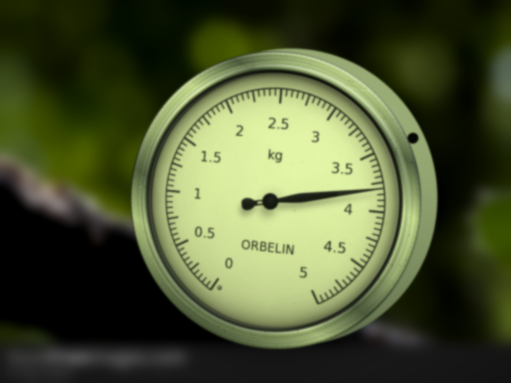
3.8 kg
